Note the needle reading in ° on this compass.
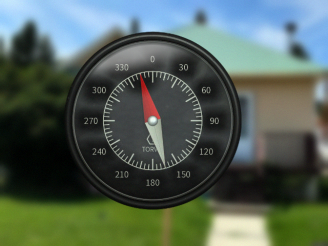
345 °
